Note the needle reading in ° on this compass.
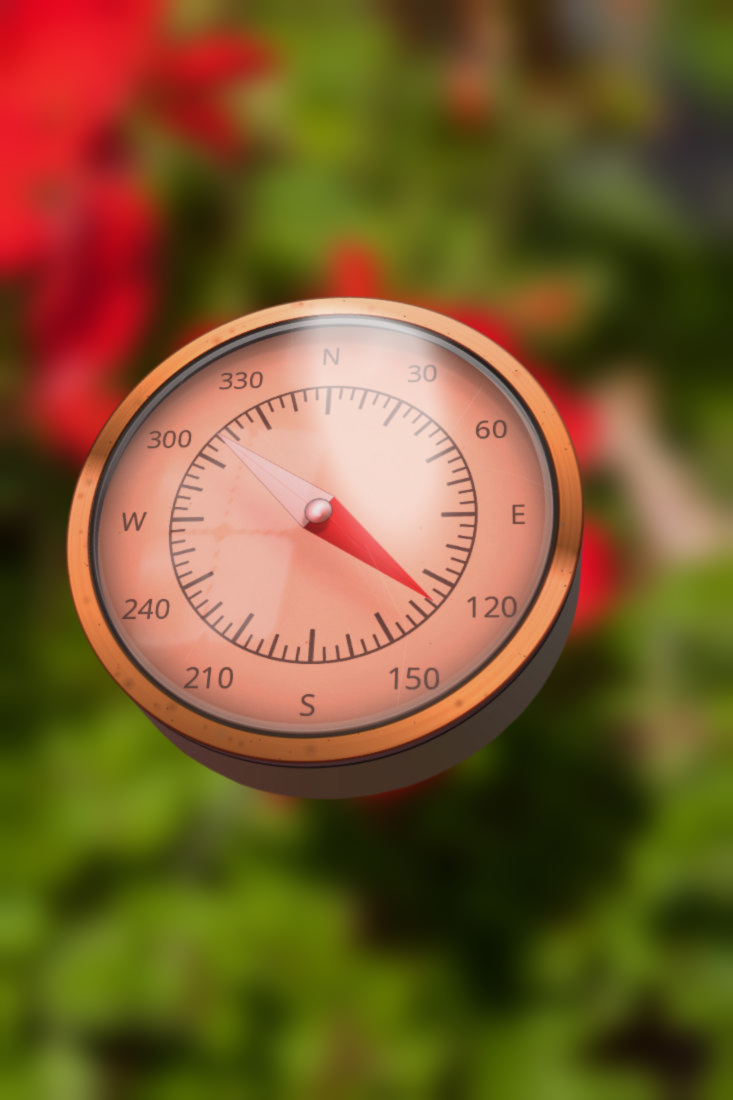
130 °
